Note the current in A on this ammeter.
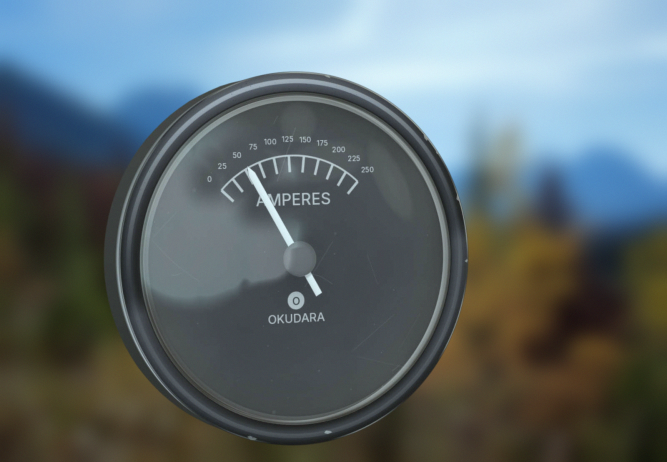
50 A
